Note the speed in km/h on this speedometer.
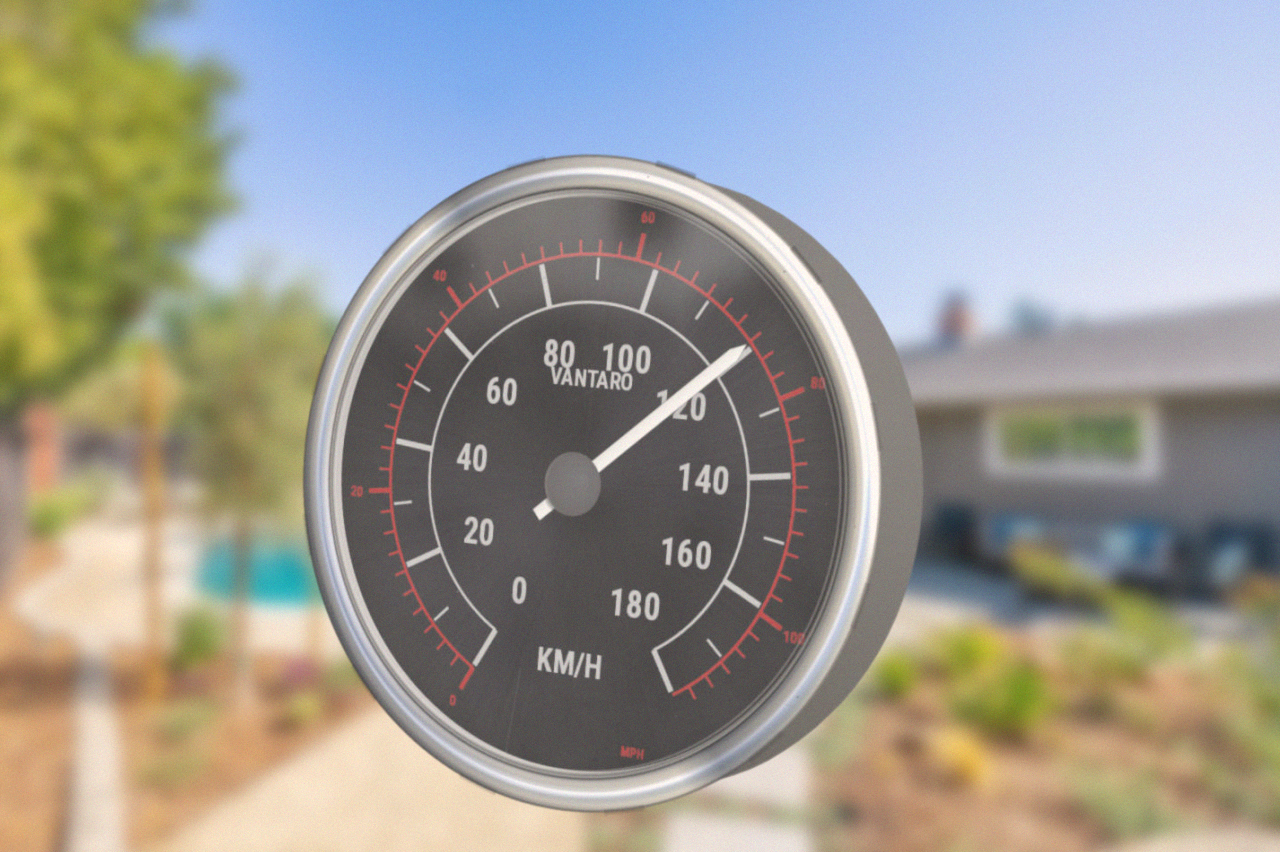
120 km/h
